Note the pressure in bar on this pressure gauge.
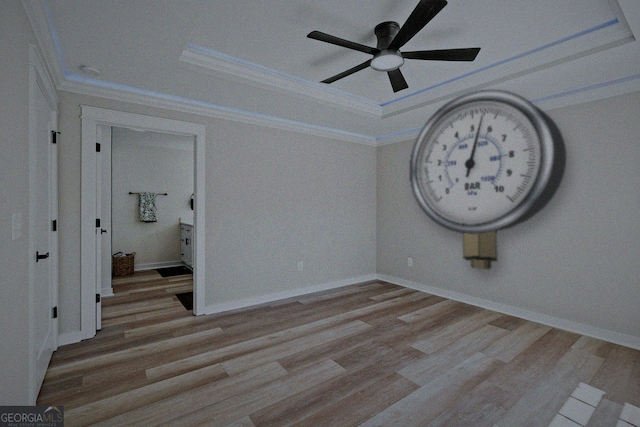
5.5 bar
